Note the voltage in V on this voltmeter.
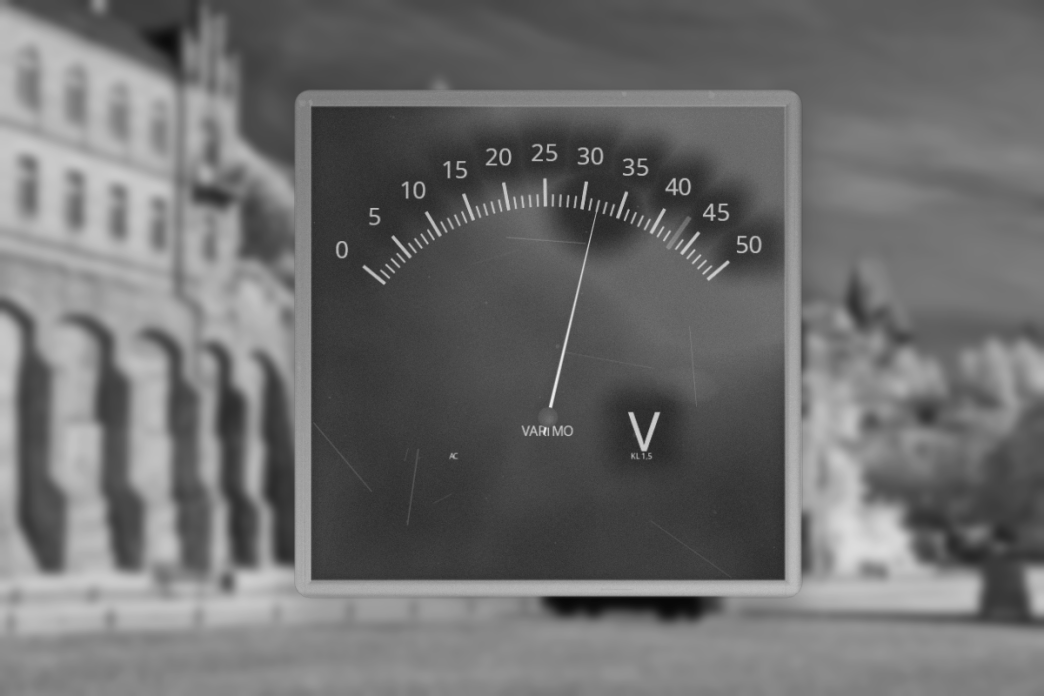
32 V
